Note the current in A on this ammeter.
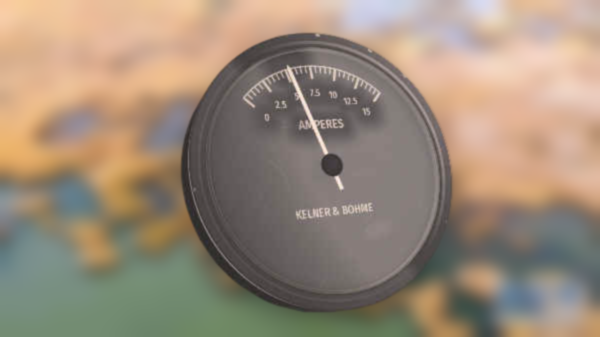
5 A
